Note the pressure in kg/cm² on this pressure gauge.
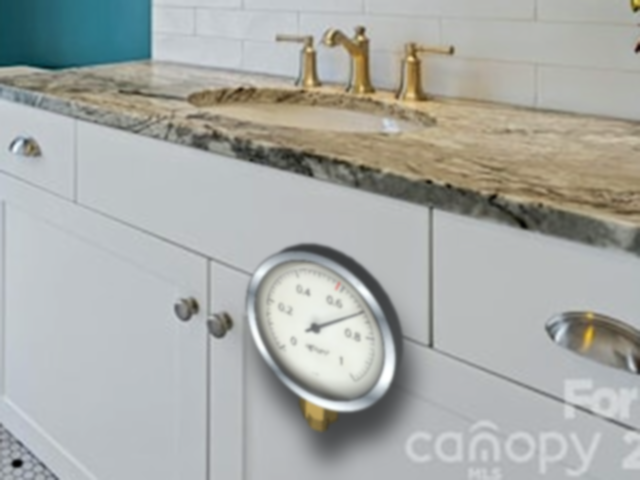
0.7 kg/cm²
